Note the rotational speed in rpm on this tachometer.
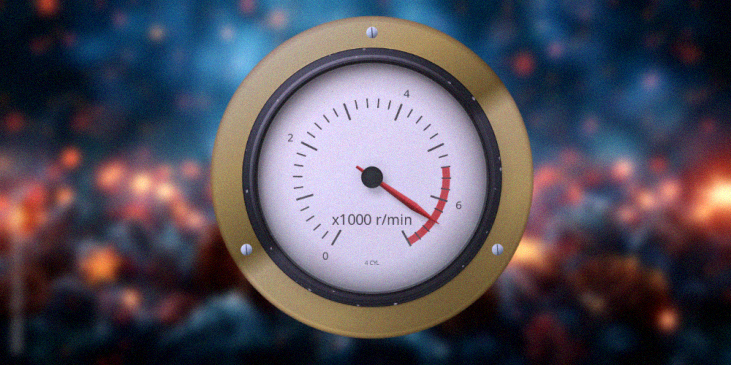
6400 rpm
